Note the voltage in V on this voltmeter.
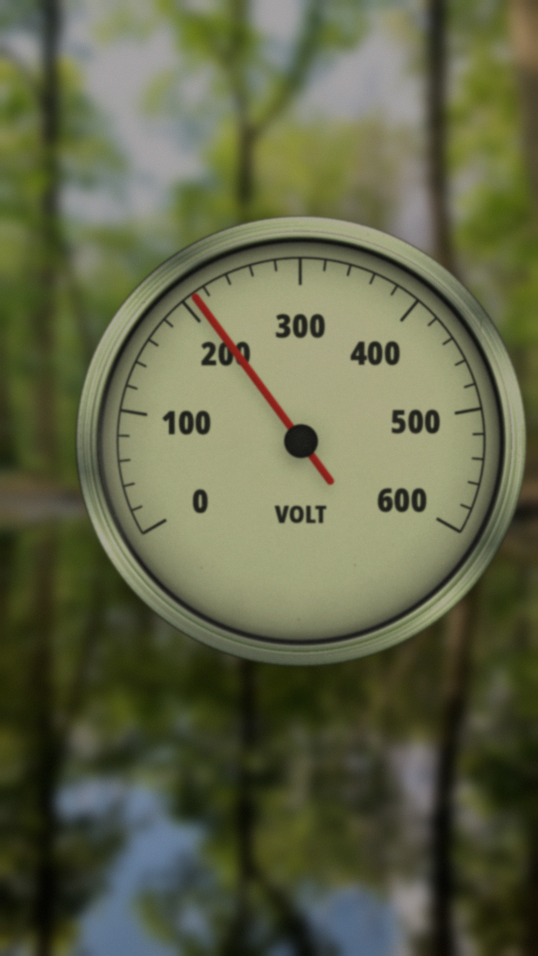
210 V
